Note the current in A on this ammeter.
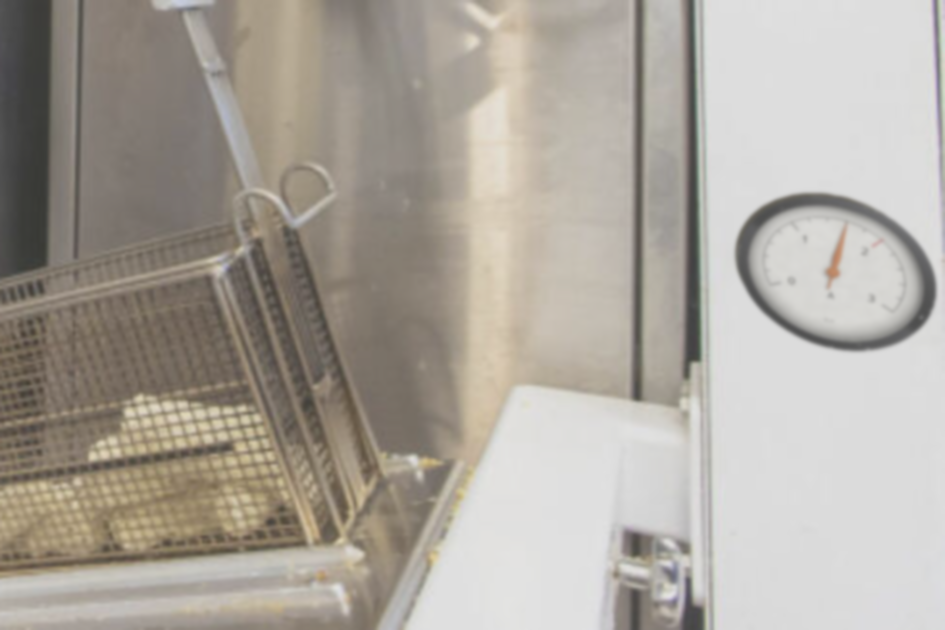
1.6 A
